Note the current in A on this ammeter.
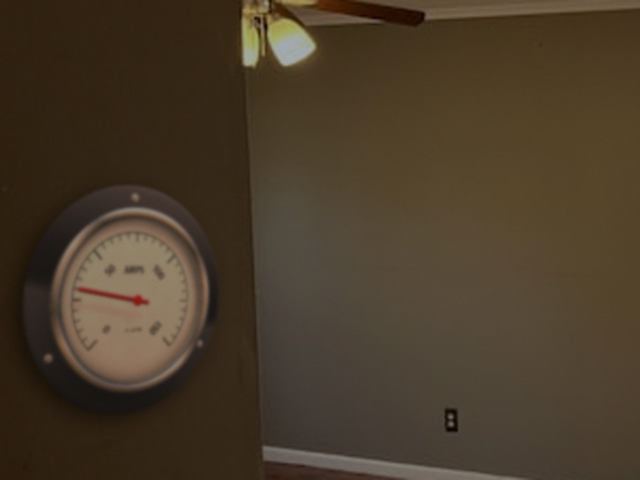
30 A
